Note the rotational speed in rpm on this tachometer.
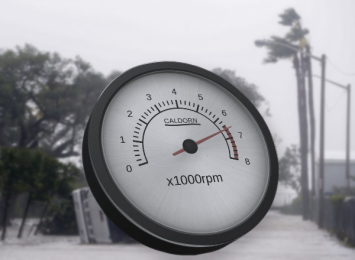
6600 rpm
